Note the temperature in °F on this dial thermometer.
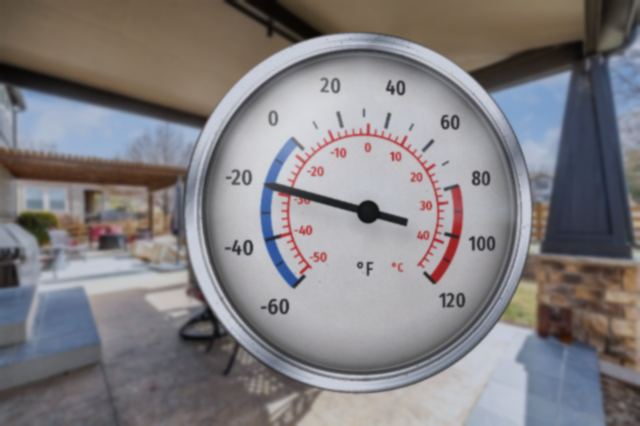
-20 °F
